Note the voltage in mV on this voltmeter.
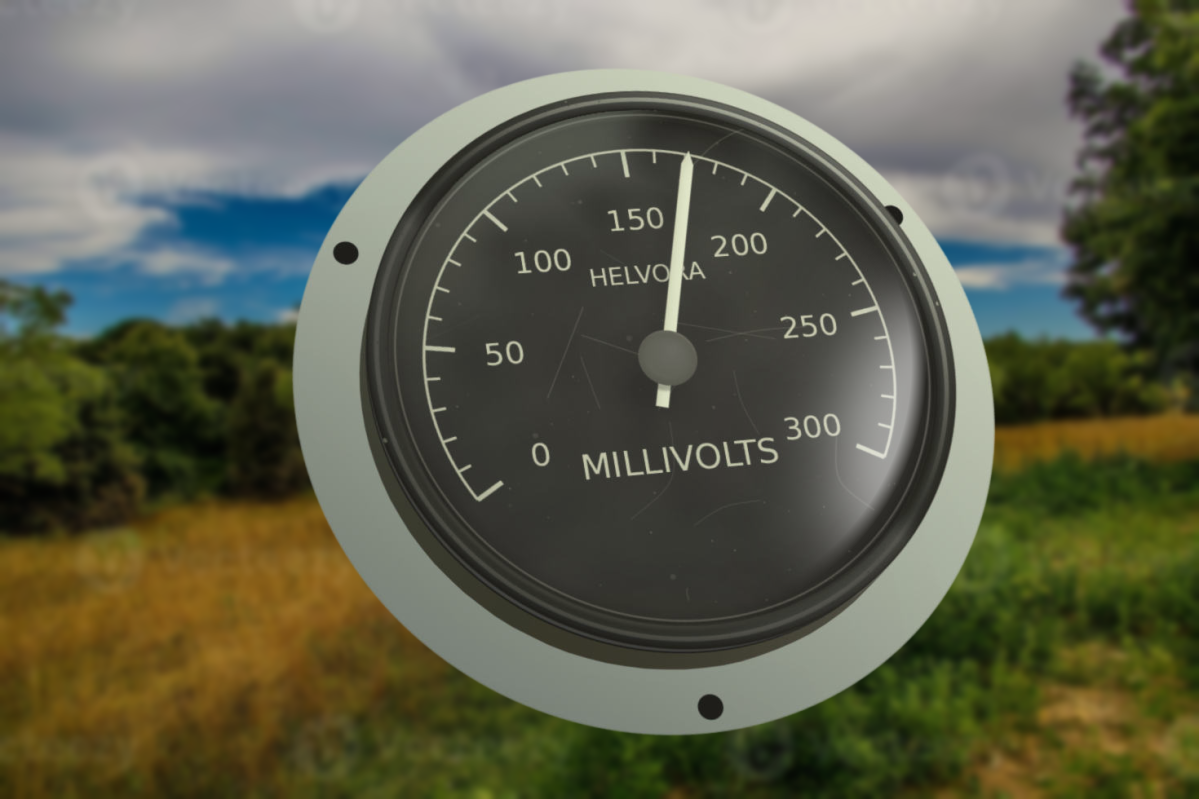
170 mV
